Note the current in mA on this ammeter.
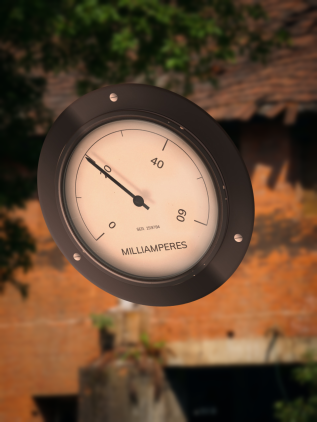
20 mA
